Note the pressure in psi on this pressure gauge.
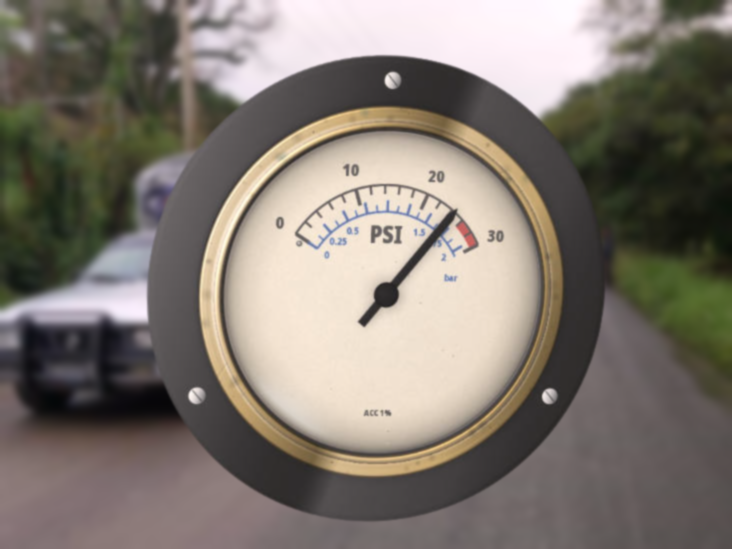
24 psi
